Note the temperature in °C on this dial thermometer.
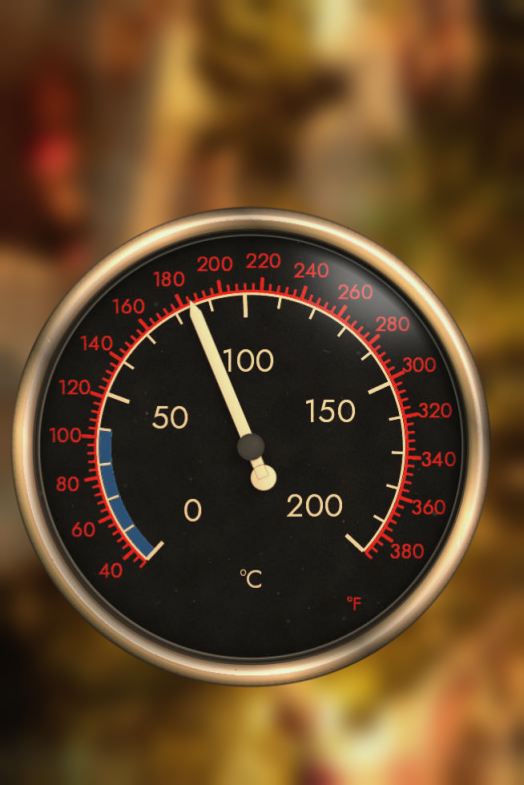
85 °C
